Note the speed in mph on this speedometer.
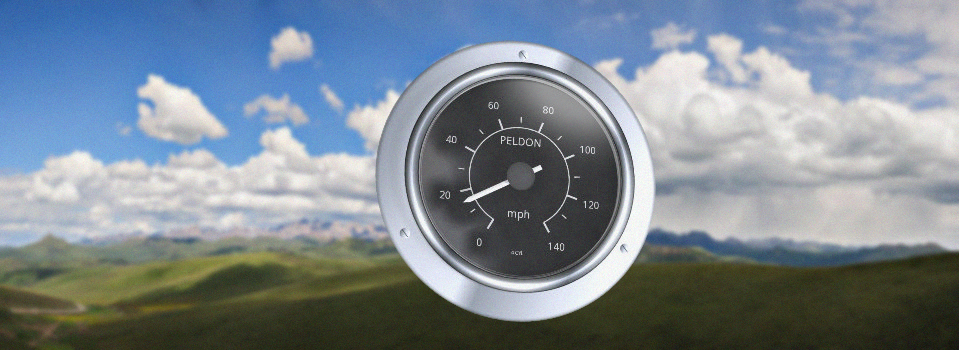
15 mph
